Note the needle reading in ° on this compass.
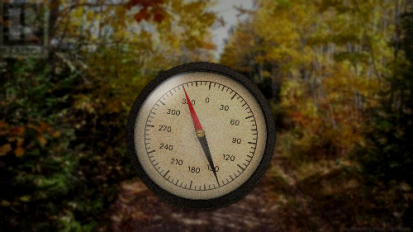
330 °
